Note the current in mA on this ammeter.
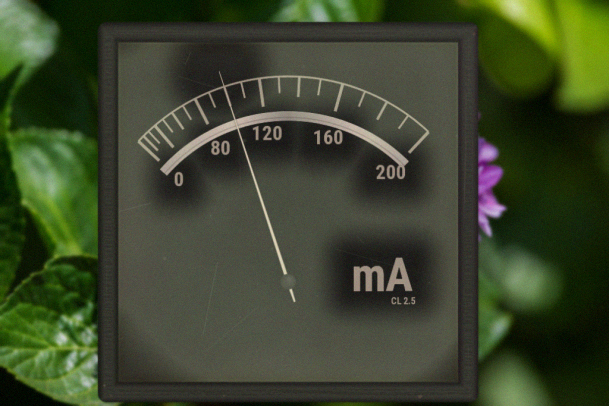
100 mA
